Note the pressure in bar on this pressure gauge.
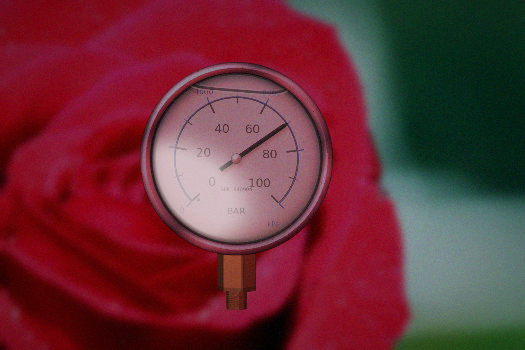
70 bar
